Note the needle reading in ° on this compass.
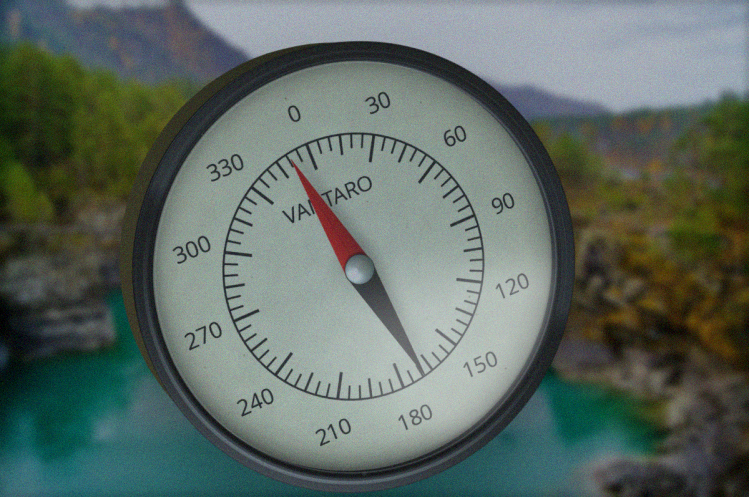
350 °
